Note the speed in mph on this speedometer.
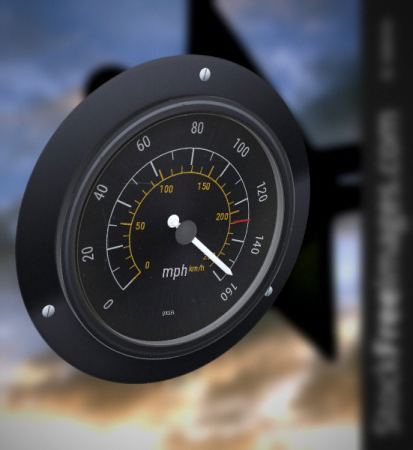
155 mph
